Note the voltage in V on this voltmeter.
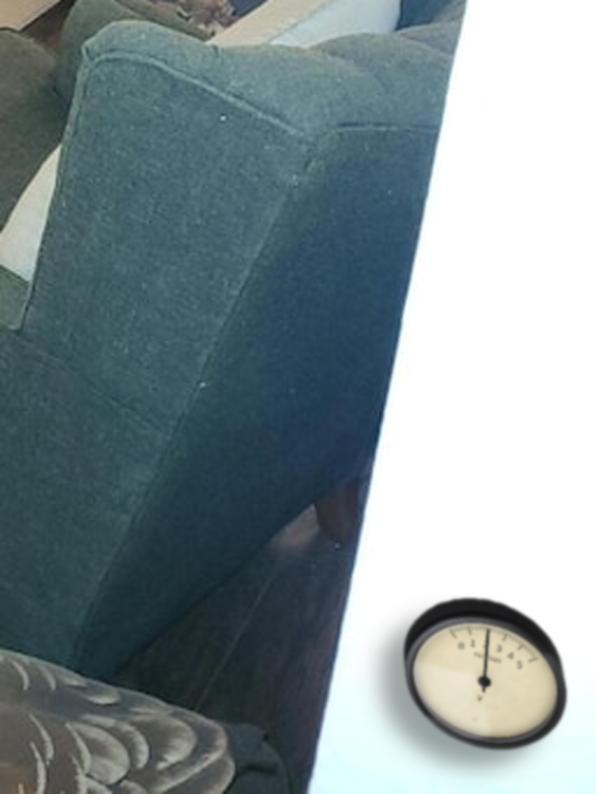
2 V
